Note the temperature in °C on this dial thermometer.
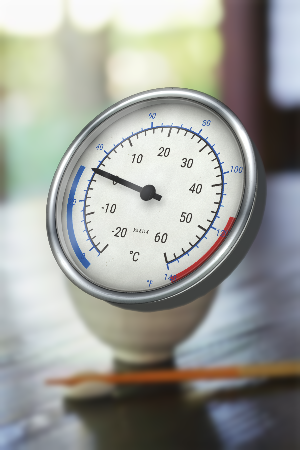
0 °C
